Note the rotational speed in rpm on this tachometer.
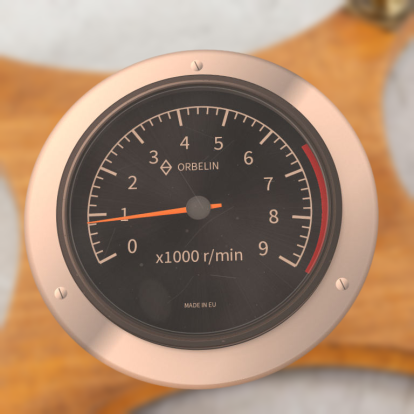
800 rpm
